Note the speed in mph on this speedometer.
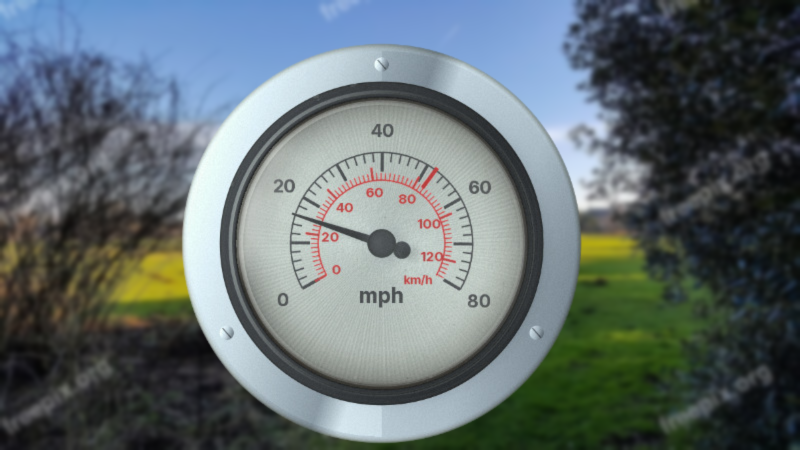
16 mph
